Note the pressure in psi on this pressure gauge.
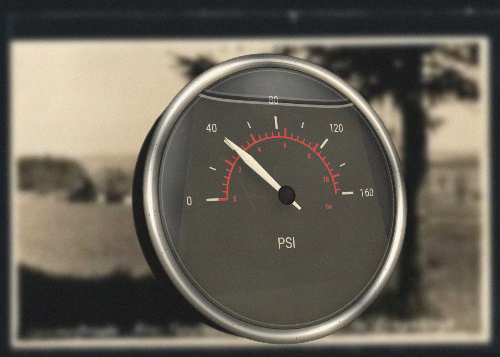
40 psi
